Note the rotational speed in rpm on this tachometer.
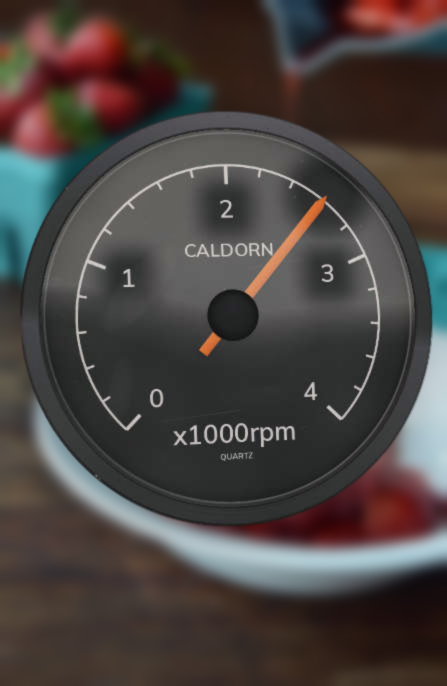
2600 rpm
